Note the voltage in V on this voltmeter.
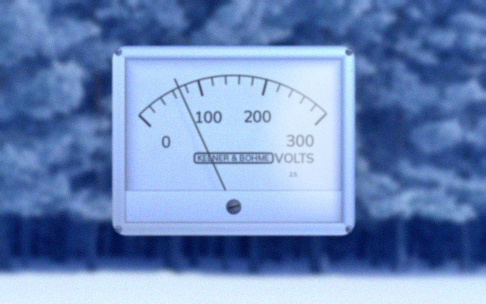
70 V
